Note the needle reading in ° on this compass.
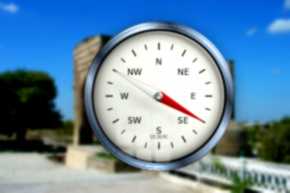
120 °
